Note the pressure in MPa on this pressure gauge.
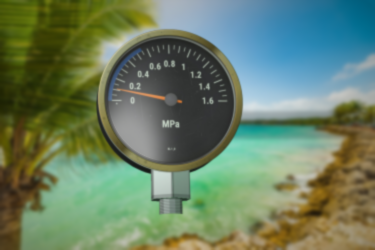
0.1 MPa
